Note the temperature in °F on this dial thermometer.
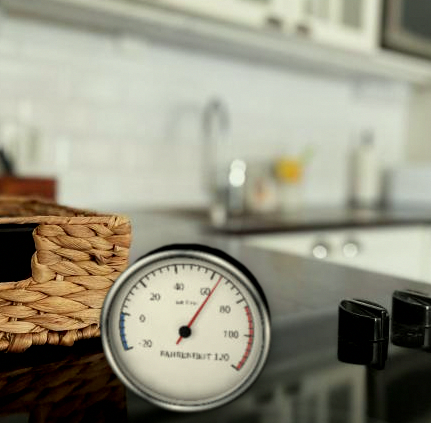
64 °F
